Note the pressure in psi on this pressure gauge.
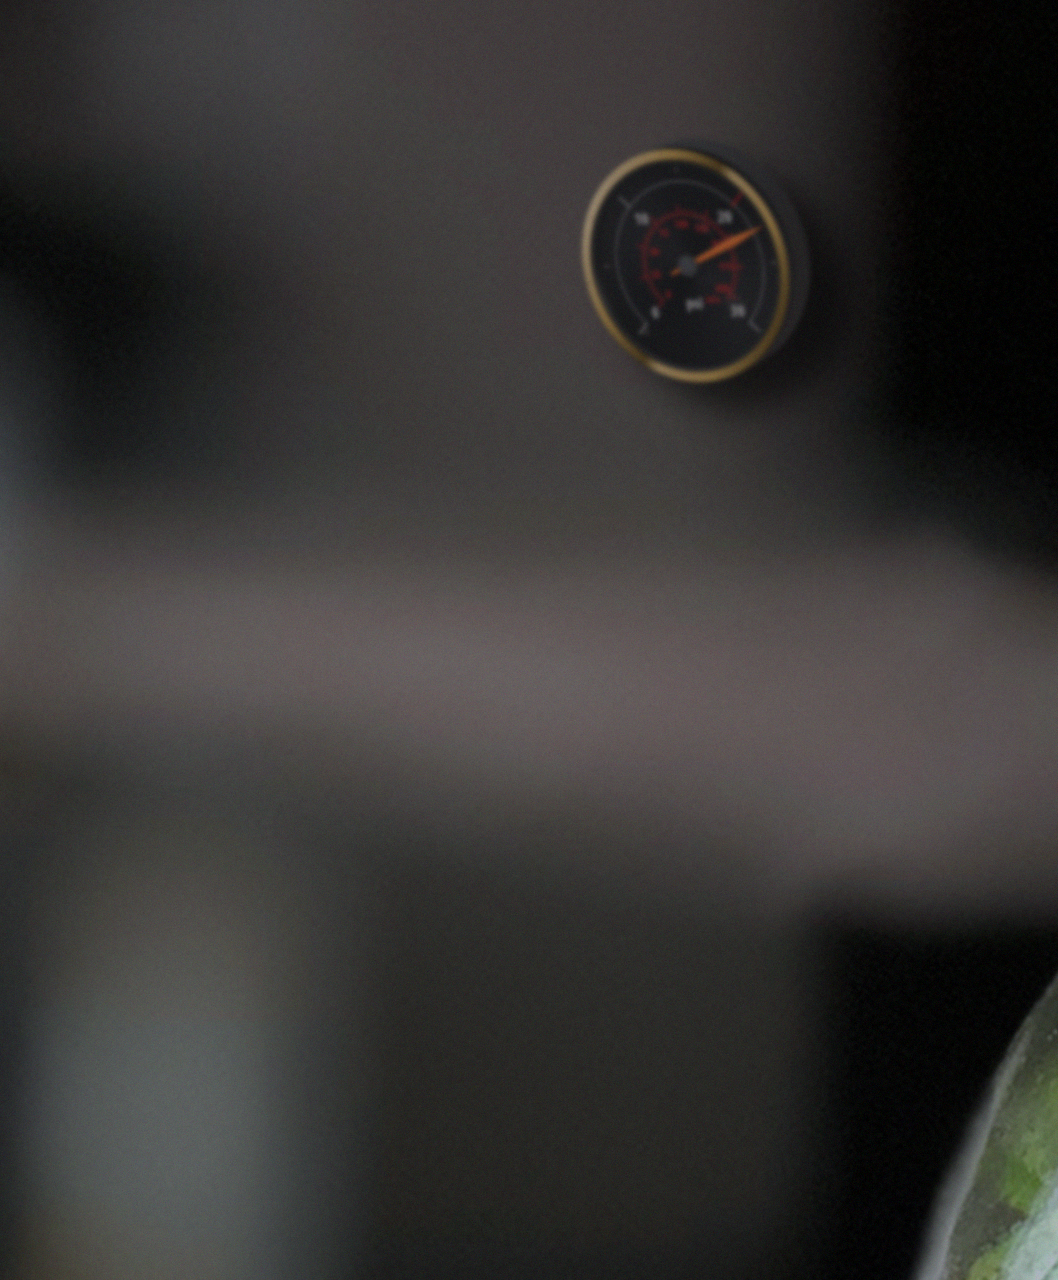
22.5 psi
